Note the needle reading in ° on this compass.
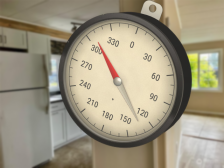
310 °
